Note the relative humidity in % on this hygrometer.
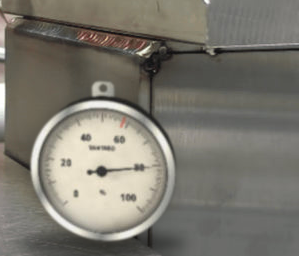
80 %
